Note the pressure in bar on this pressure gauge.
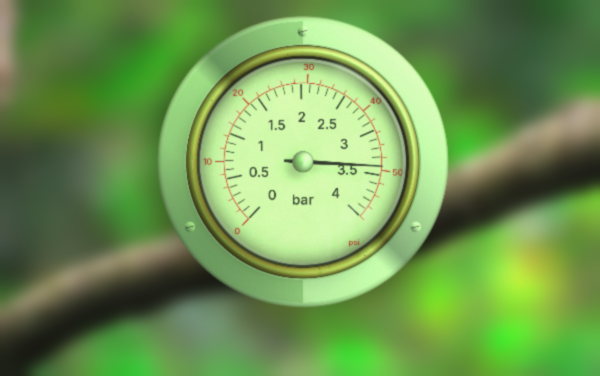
3.4 bar
